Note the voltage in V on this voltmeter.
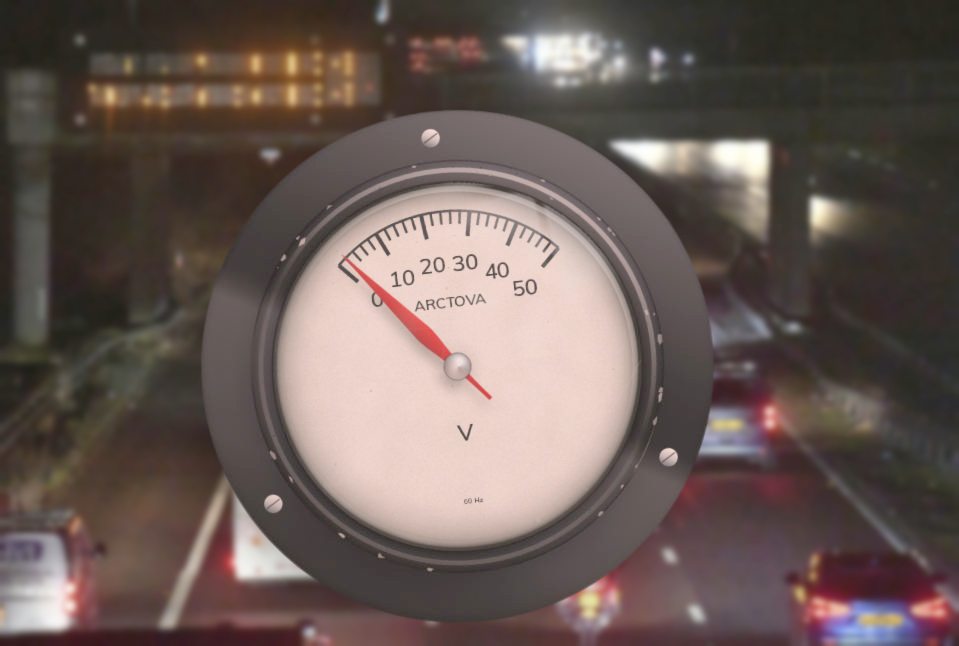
2 V
